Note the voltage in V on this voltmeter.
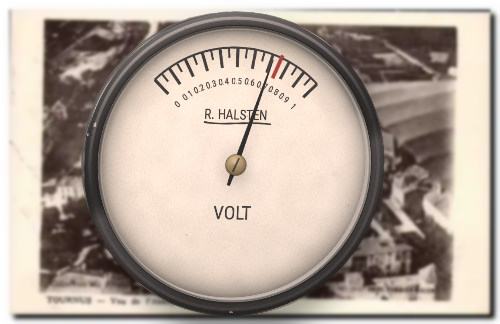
0.7 V
